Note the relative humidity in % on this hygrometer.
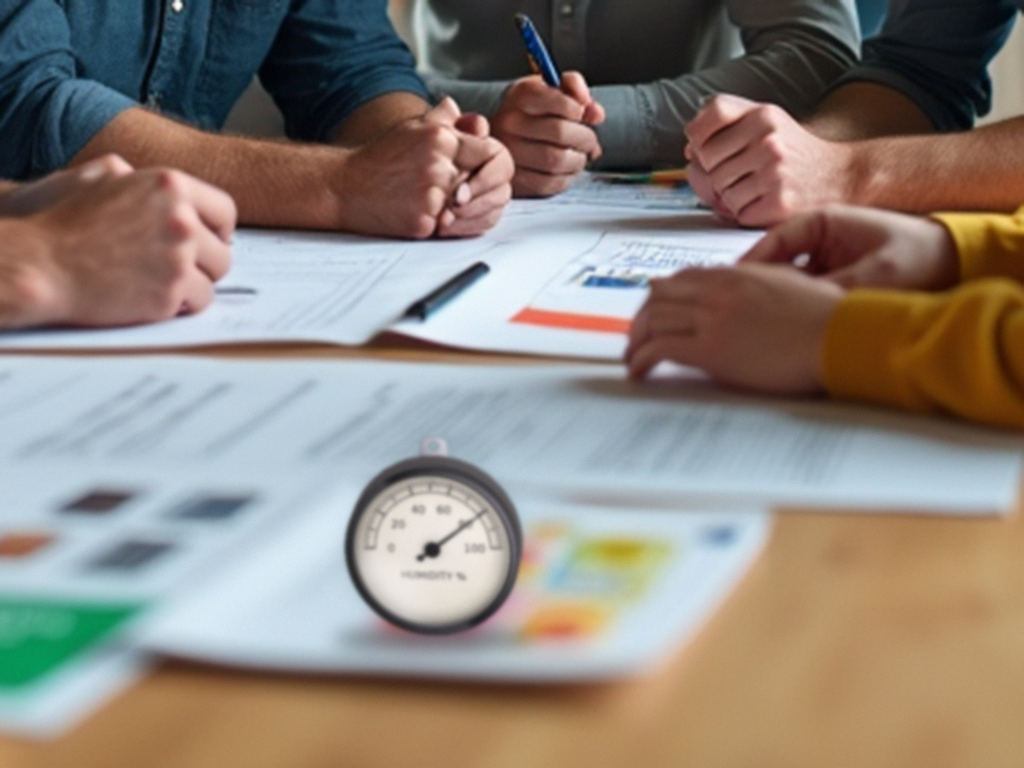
80 %
